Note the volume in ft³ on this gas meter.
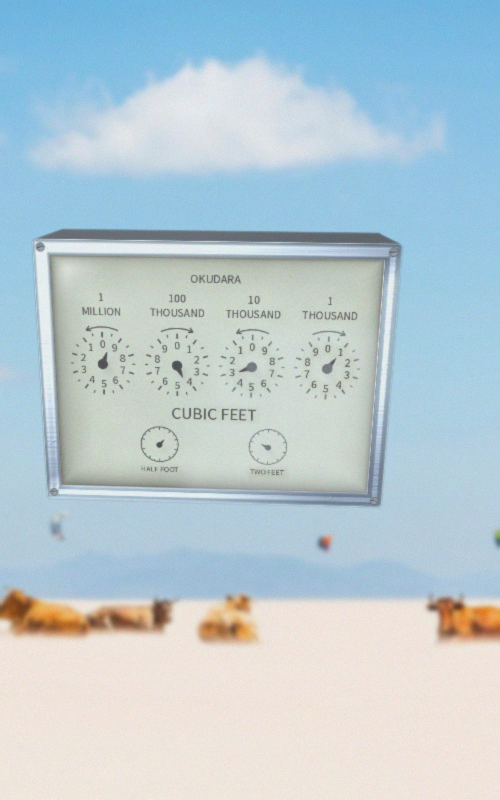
943100 ft³
